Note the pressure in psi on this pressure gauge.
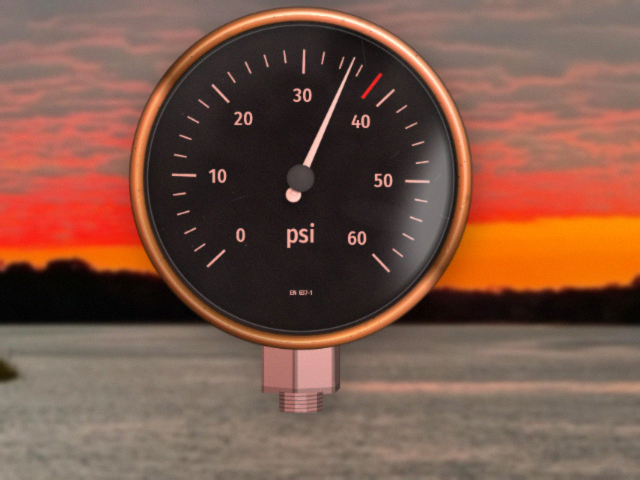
35 psi
